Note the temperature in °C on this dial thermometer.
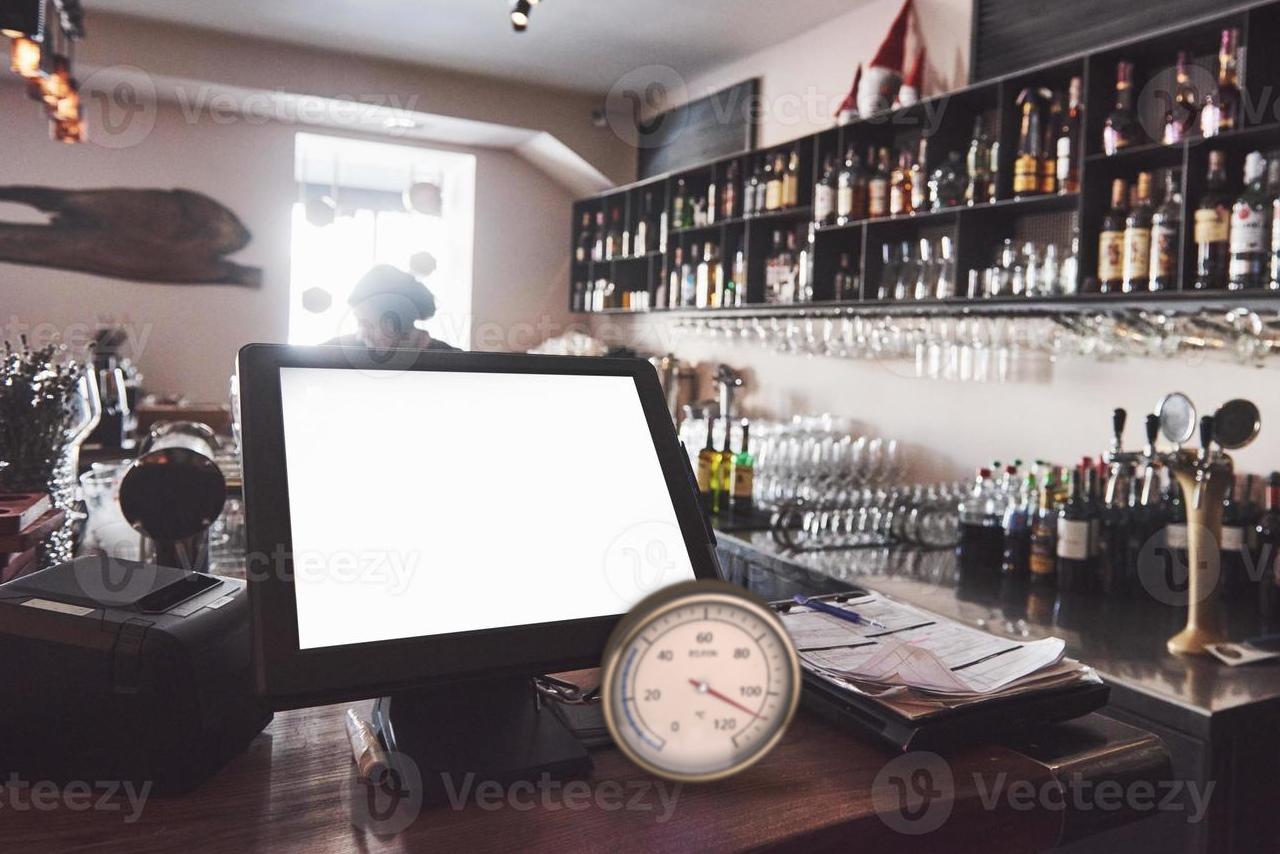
108 °C
